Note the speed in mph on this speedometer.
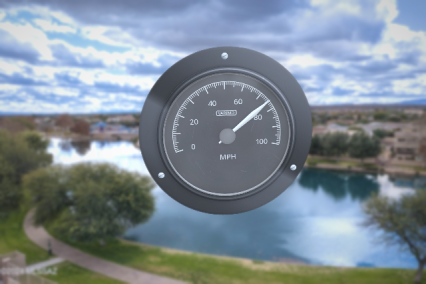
75 mph
